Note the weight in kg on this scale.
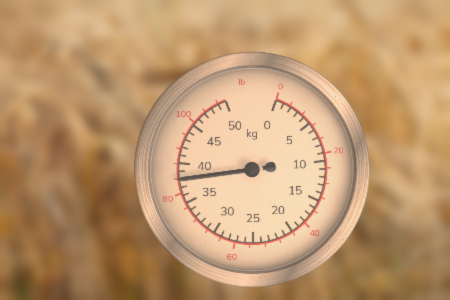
38 kg
